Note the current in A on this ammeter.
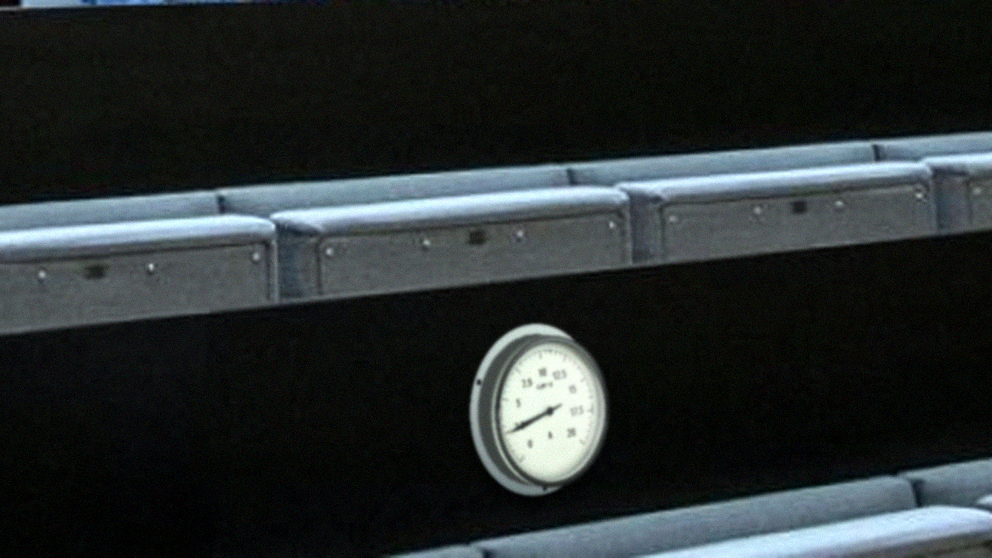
2.5 A
